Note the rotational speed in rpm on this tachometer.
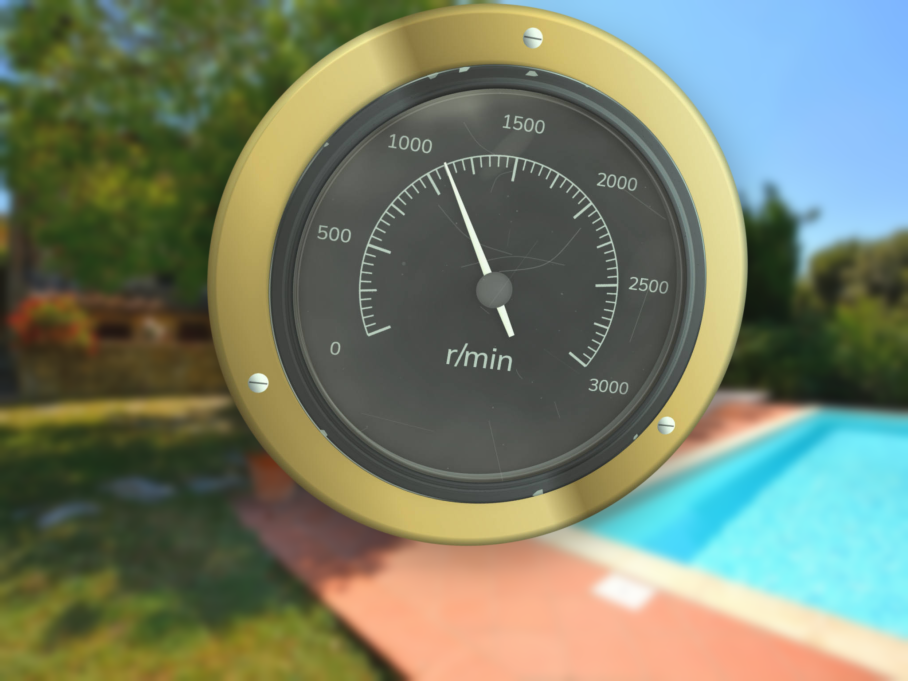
1100 rpm
